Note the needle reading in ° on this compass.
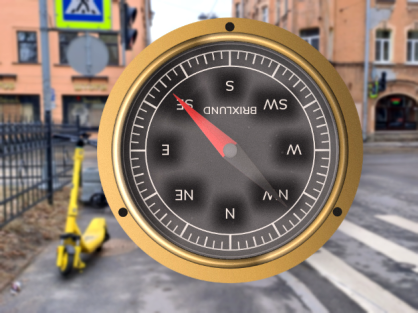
135 °
